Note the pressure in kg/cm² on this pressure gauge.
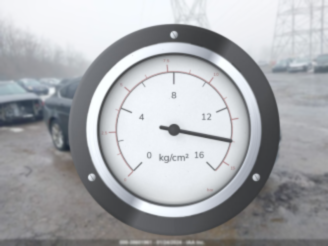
14 kg/cm²
